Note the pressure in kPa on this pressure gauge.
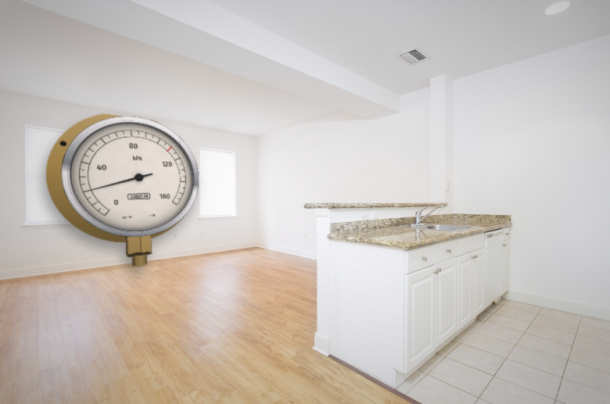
20 kPa
